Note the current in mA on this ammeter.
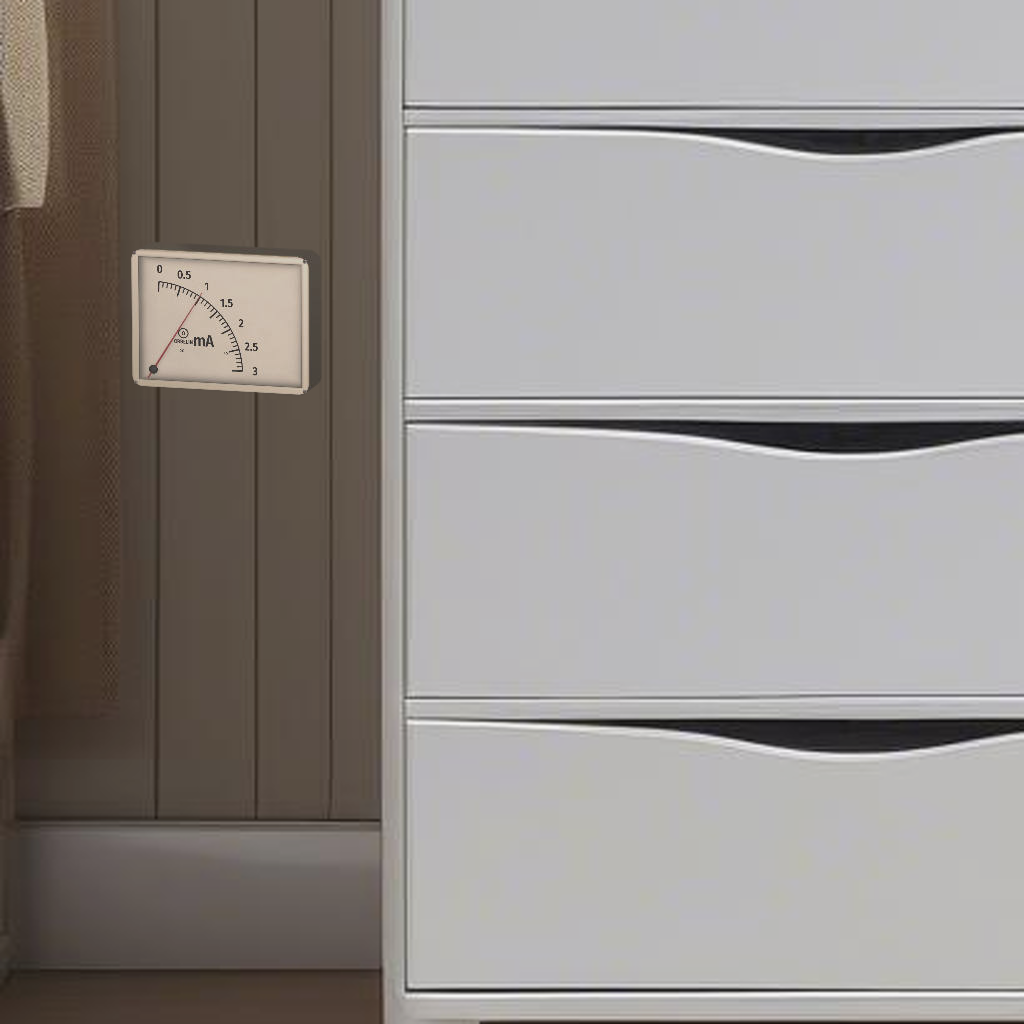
1 mA
